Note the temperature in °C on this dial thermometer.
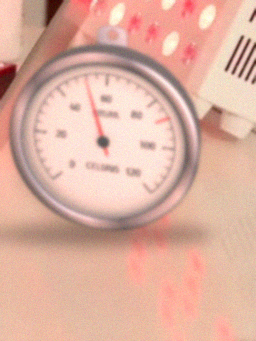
52 °C
